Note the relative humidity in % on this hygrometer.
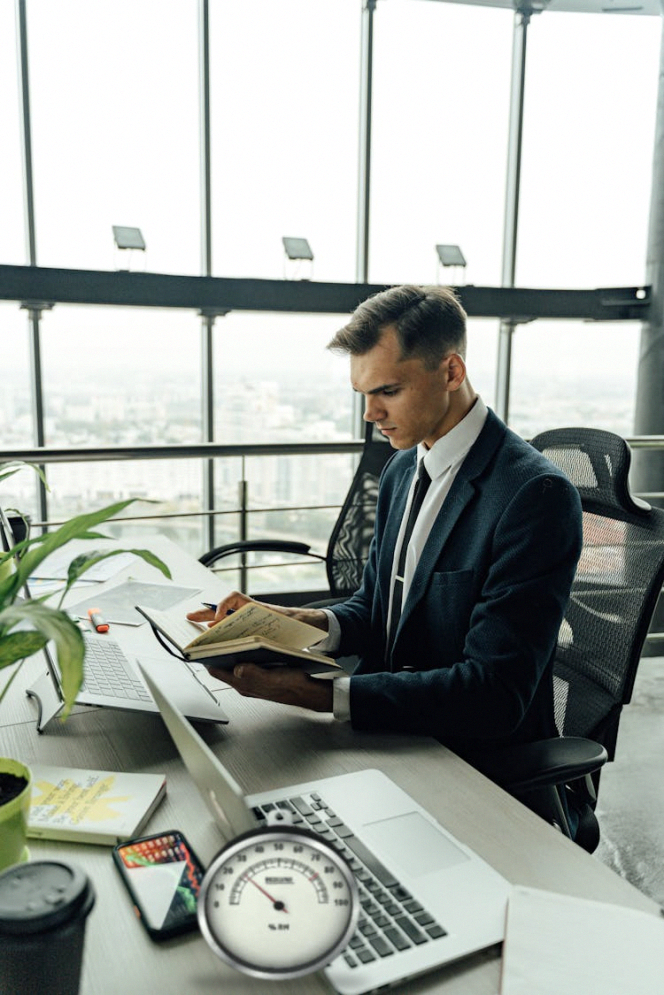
25 %
